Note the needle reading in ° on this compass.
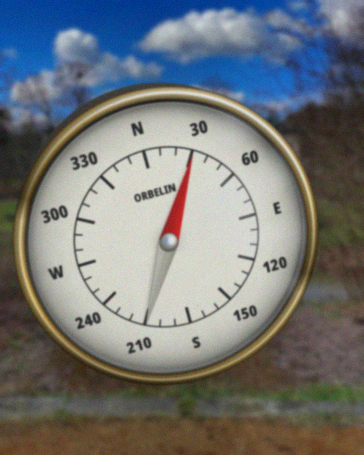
30 °
